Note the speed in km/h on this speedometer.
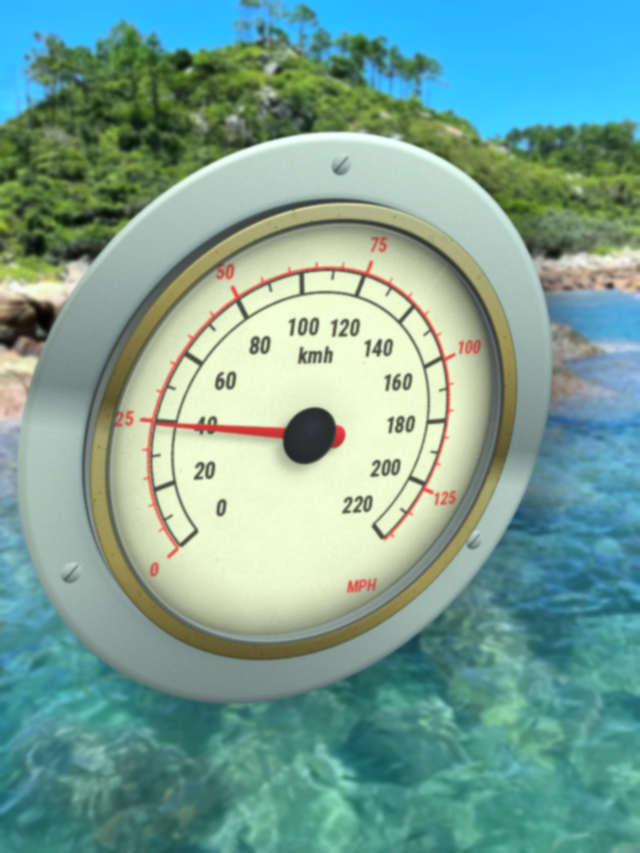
40 km/h
